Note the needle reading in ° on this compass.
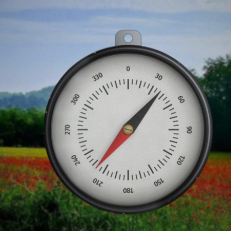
220 °
